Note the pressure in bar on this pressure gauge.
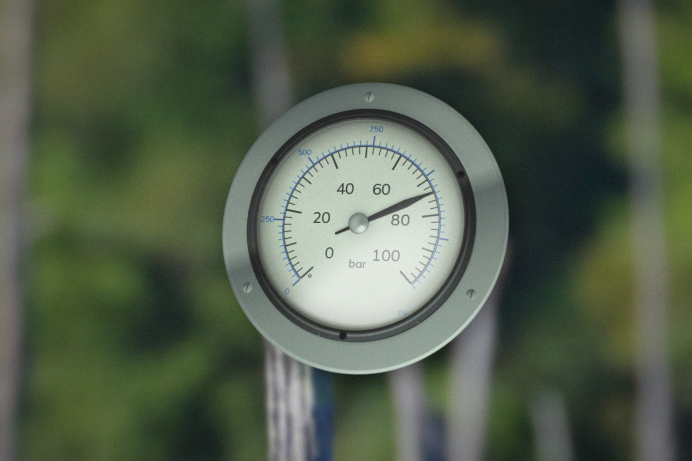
74 bar
